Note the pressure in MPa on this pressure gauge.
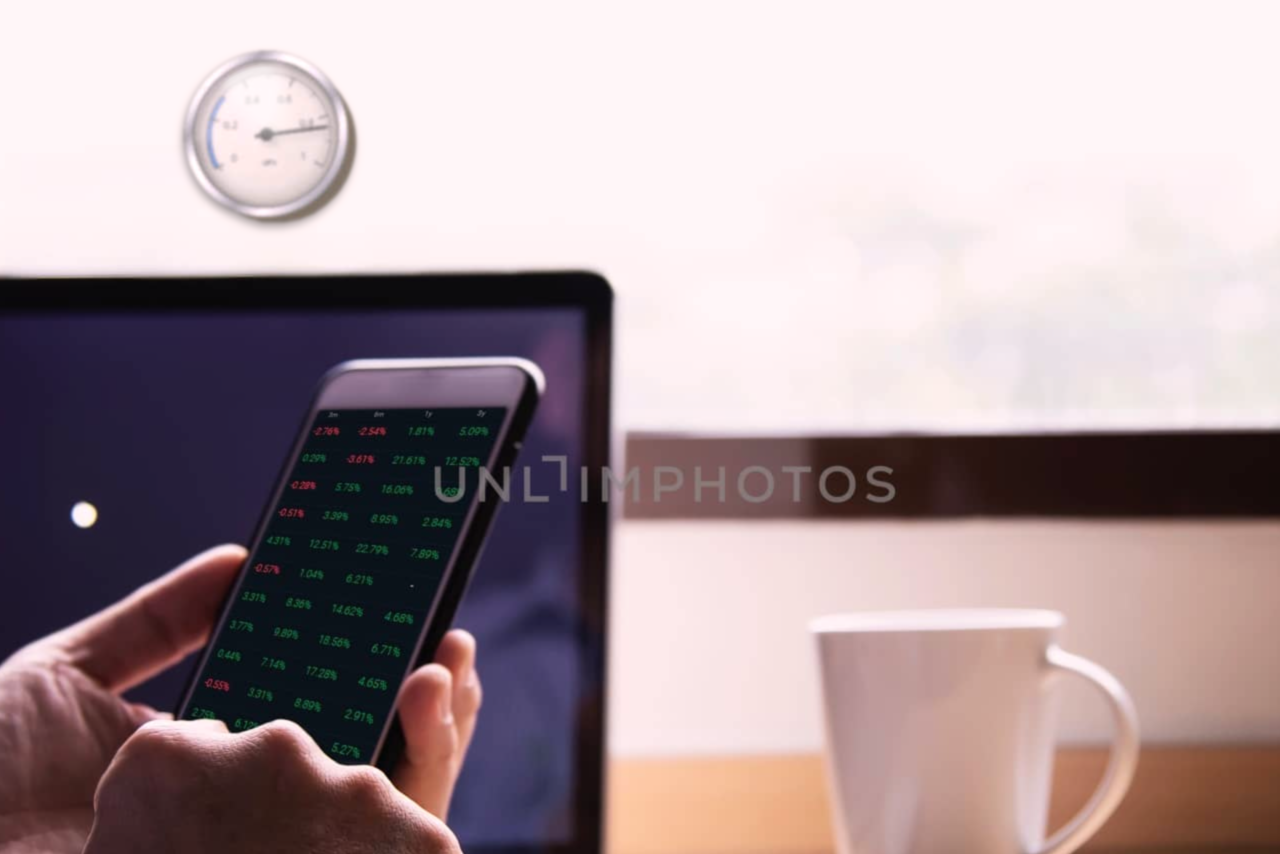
0.85 MPa
